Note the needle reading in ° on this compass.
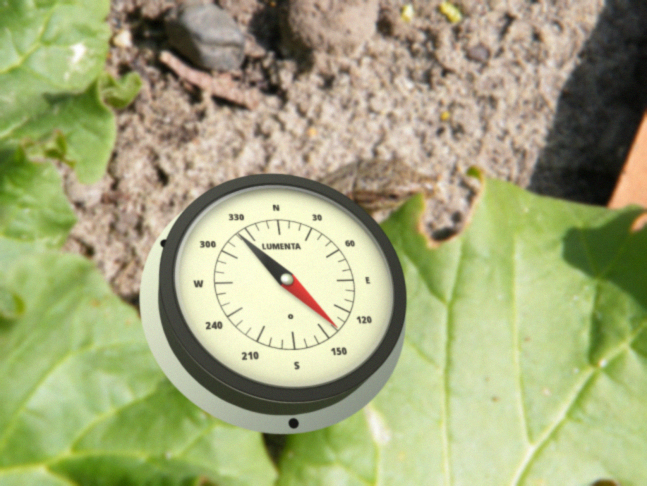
140 °
